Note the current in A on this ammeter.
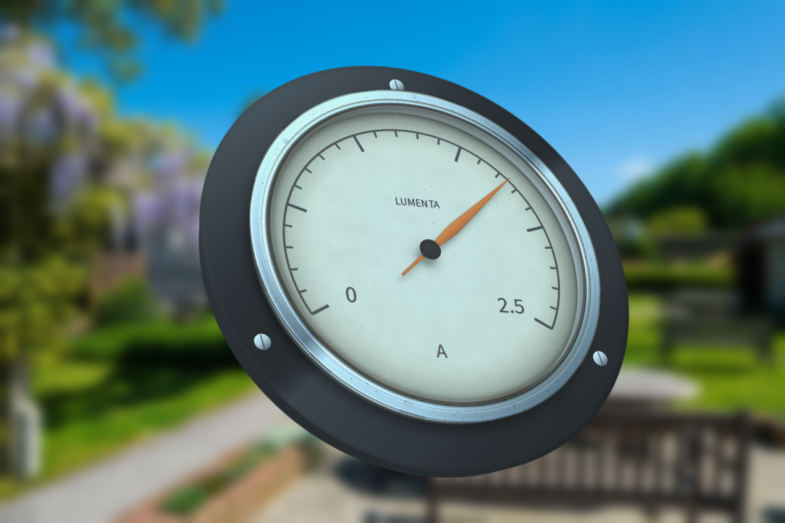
1.75 A
